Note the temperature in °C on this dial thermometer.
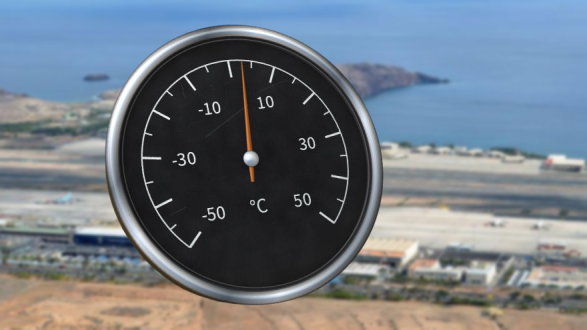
2.5 °C
